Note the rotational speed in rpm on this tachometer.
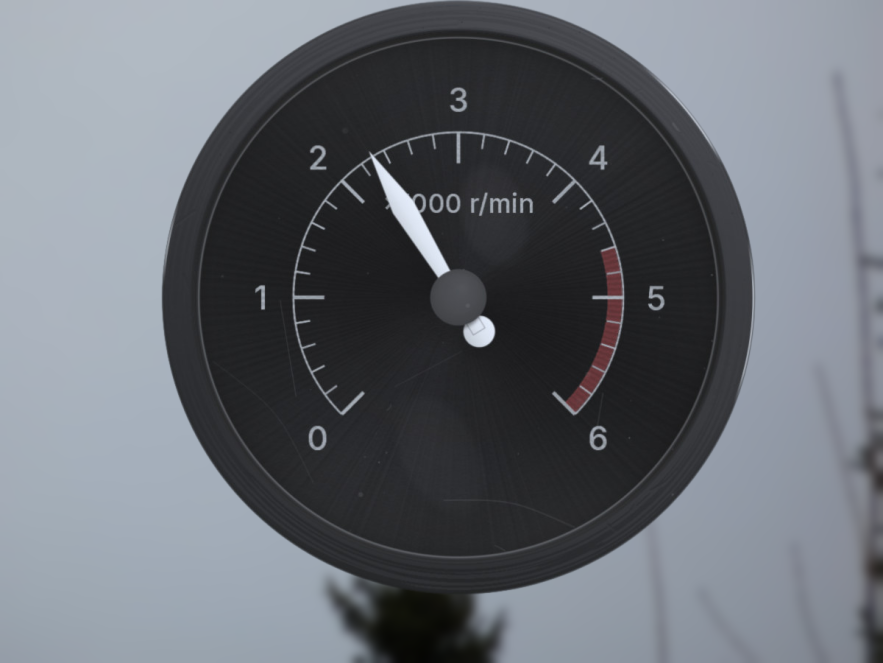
2300 rpm
